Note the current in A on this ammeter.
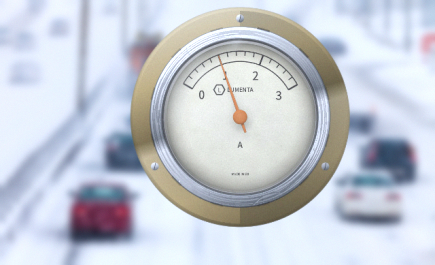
1 A
